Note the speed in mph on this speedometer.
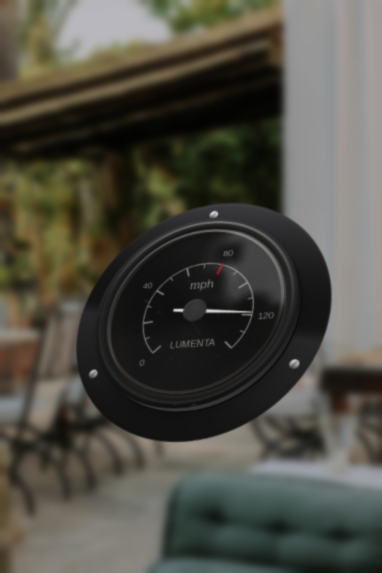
120 mph
